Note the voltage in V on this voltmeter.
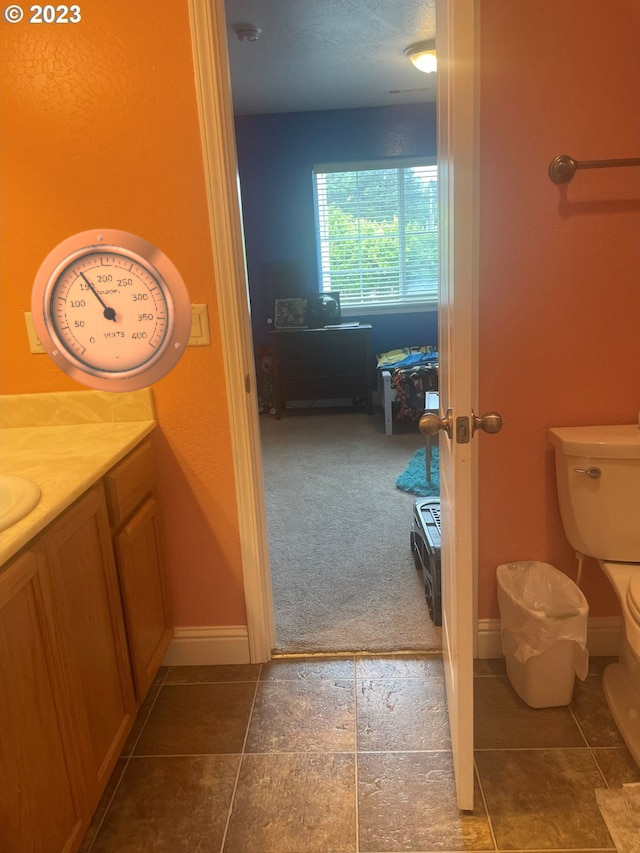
160 V
